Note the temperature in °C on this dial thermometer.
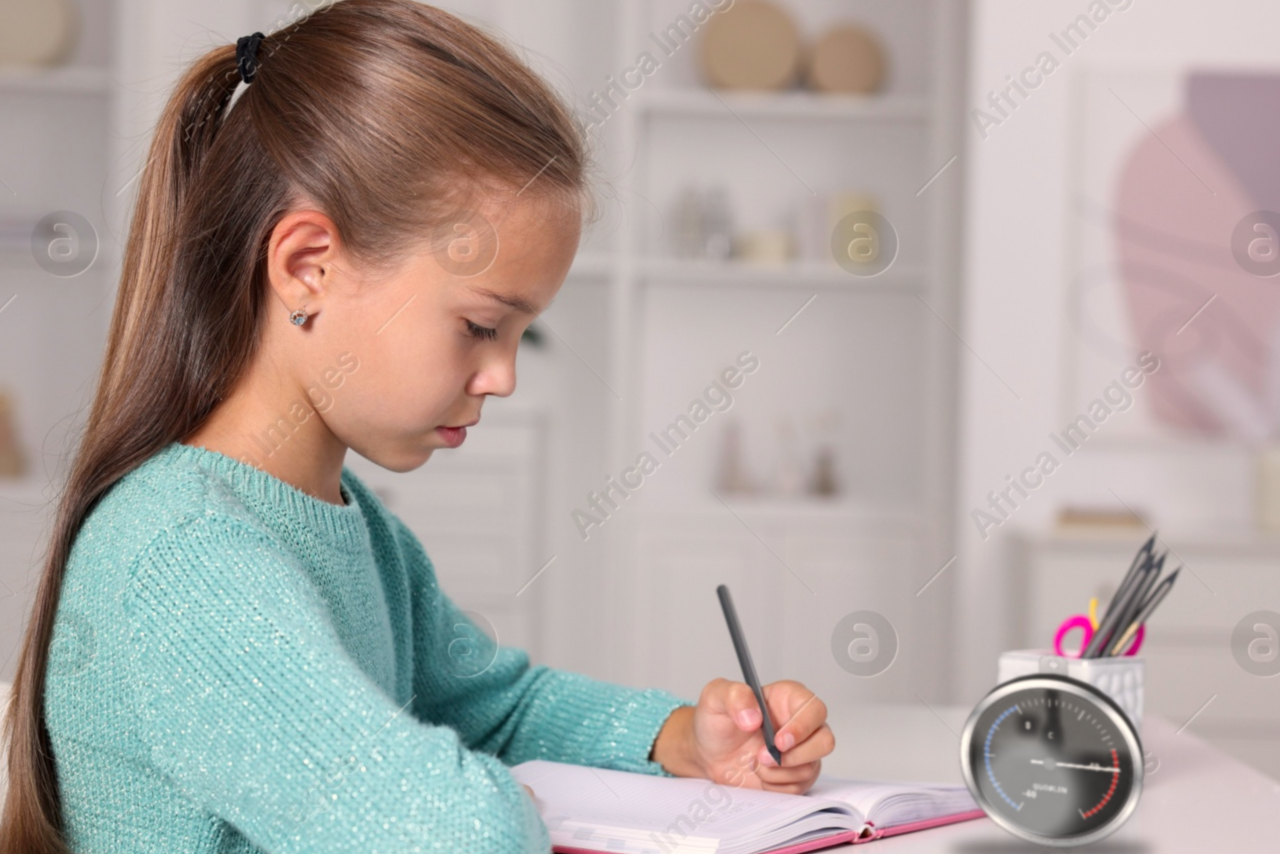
40 °C
